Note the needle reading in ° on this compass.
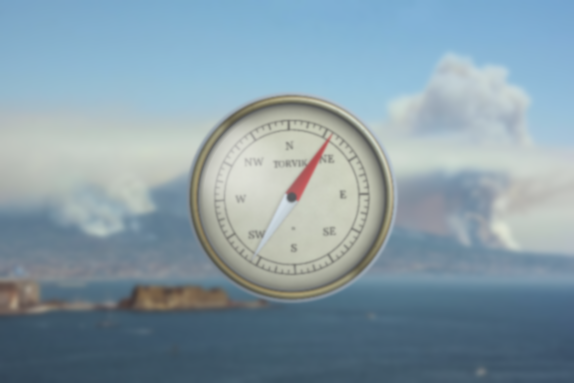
35 °
